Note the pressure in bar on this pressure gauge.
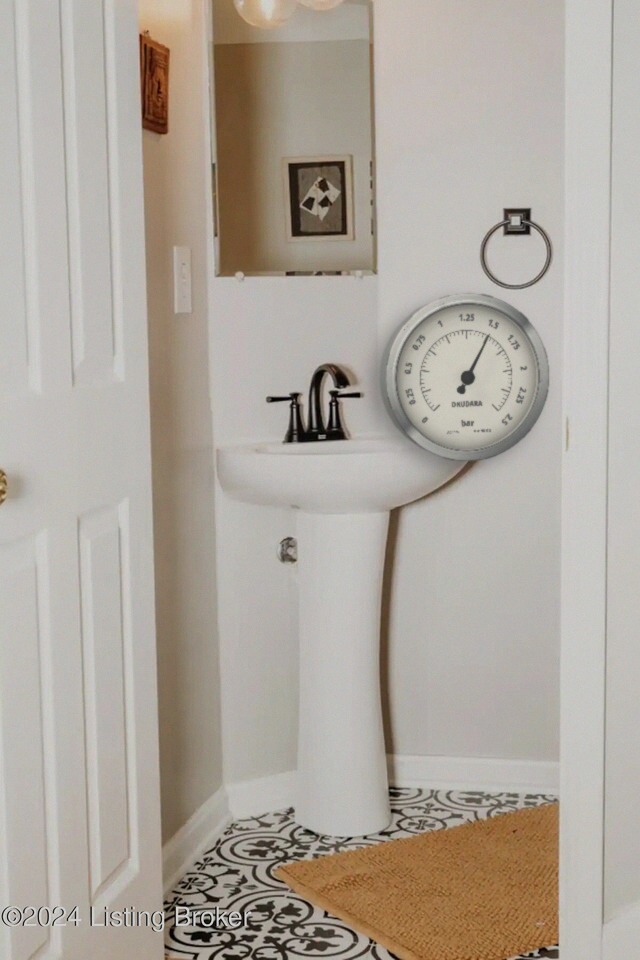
1.5 bar
